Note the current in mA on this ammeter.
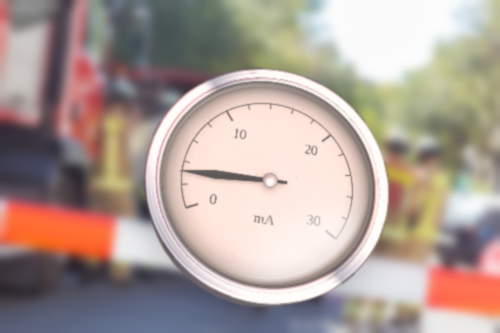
3 mA
